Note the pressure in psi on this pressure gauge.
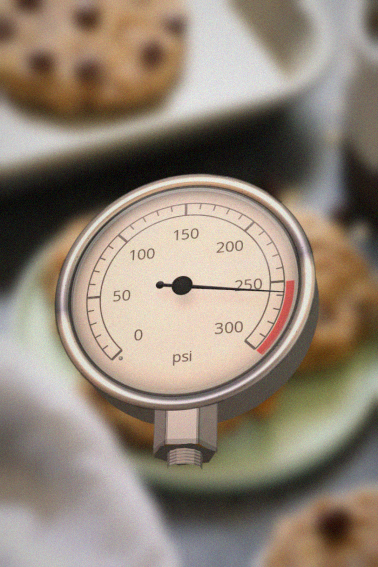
260 psi
